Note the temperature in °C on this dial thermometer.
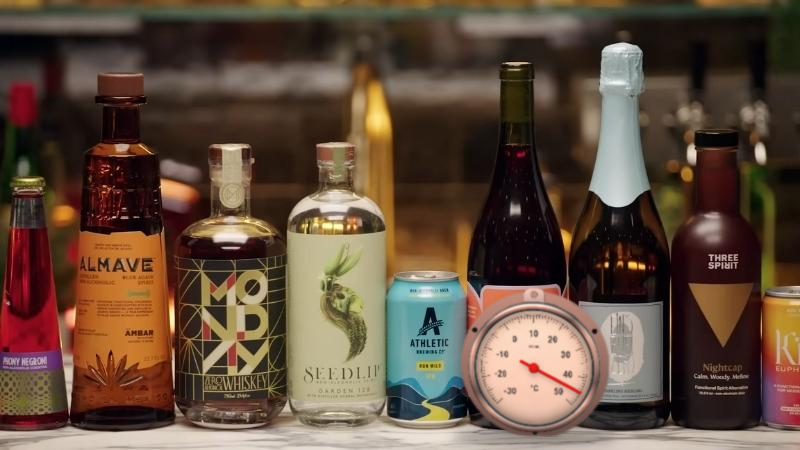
45 °C
